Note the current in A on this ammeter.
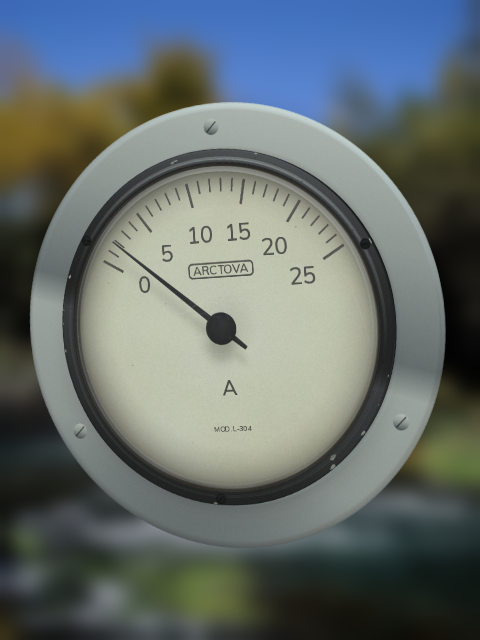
2 A
